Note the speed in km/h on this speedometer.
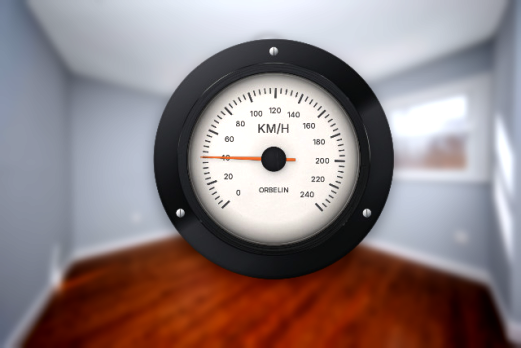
40 km/h
